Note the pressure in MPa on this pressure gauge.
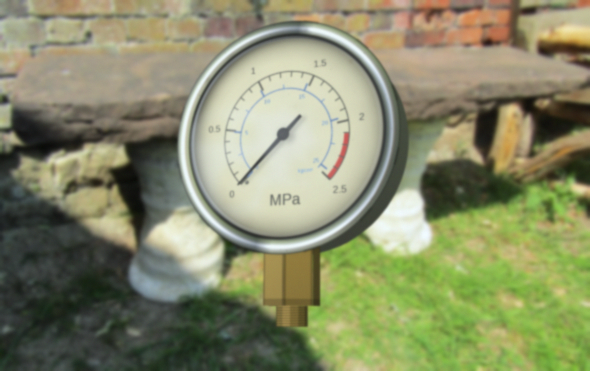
0 MPa
